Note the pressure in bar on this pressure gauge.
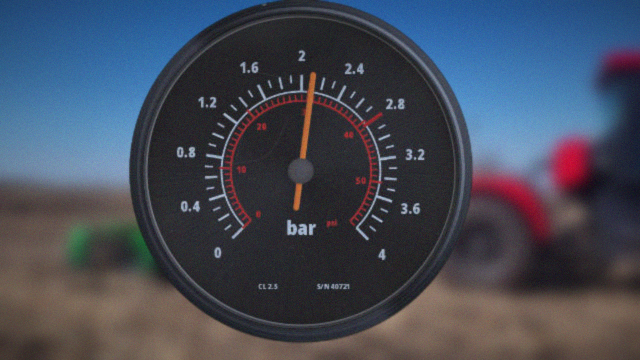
2.1 bar
